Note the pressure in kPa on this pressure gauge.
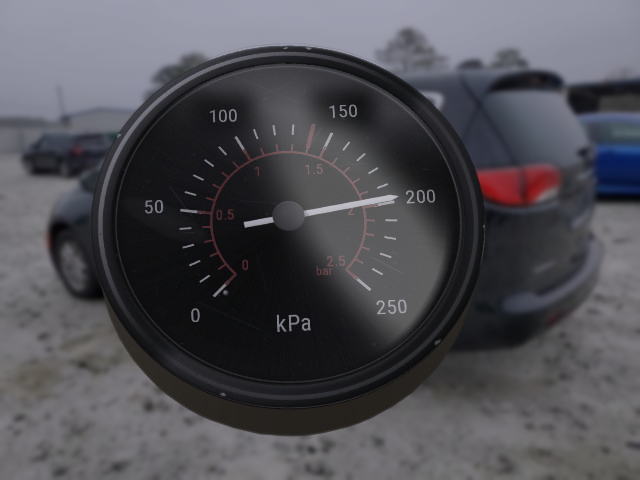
200 kPa
